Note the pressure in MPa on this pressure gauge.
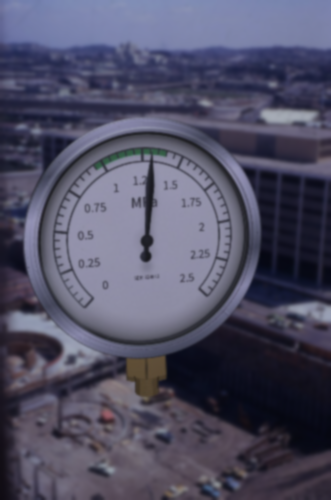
1.3 MPa
